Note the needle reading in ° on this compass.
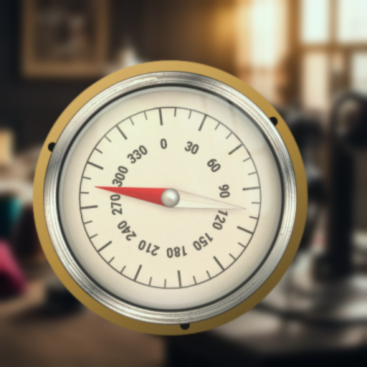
285 °
